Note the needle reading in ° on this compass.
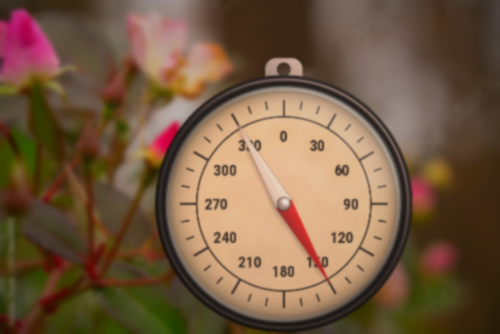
150 °
